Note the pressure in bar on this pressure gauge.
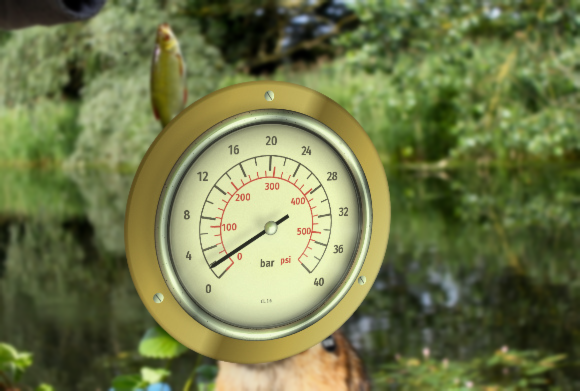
2 bar
